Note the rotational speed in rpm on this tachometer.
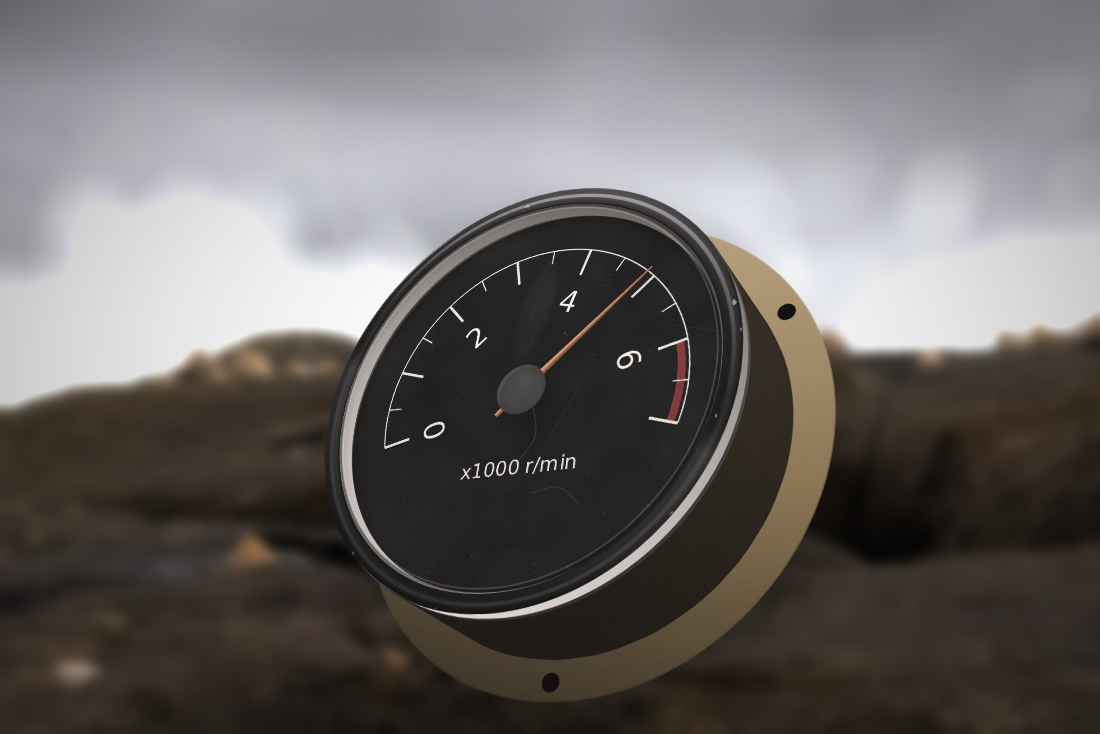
5000 rpm
